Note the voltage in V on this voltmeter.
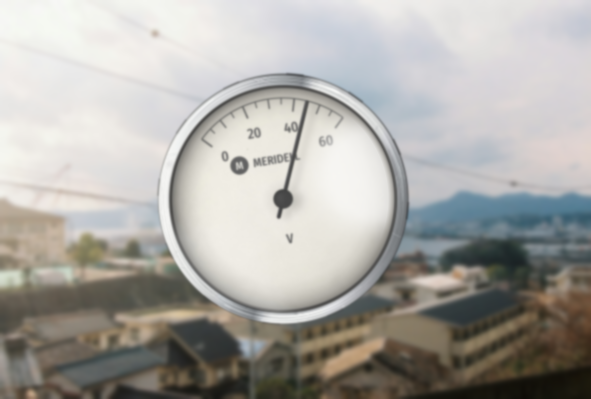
45 V
